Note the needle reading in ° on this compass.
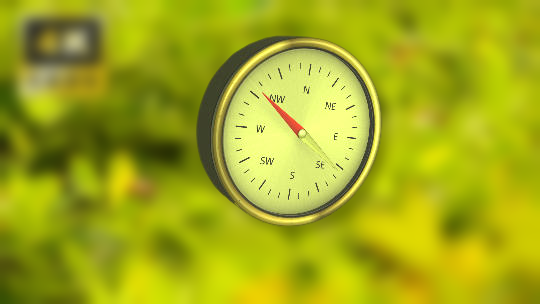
305 °
